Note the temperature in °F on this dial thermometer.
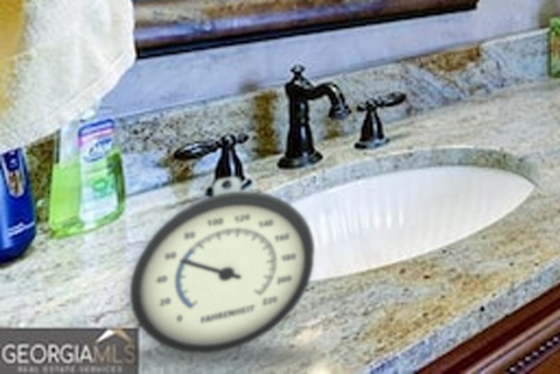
60 °F
